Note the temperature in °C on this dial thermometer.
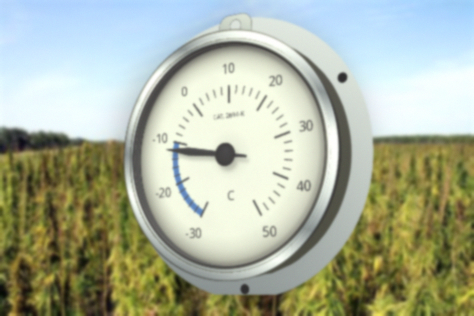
-12 °C
